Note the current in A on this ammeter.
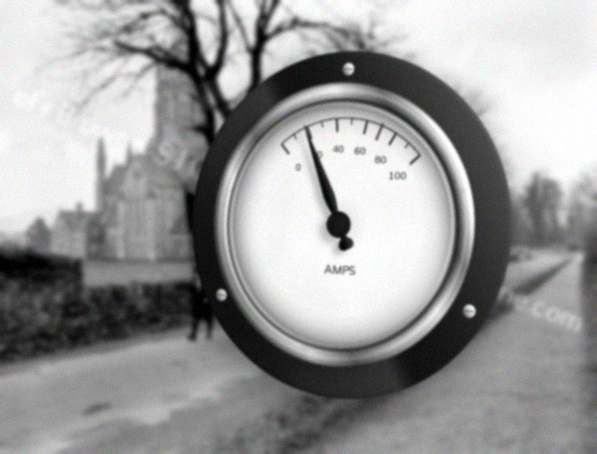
20 A
